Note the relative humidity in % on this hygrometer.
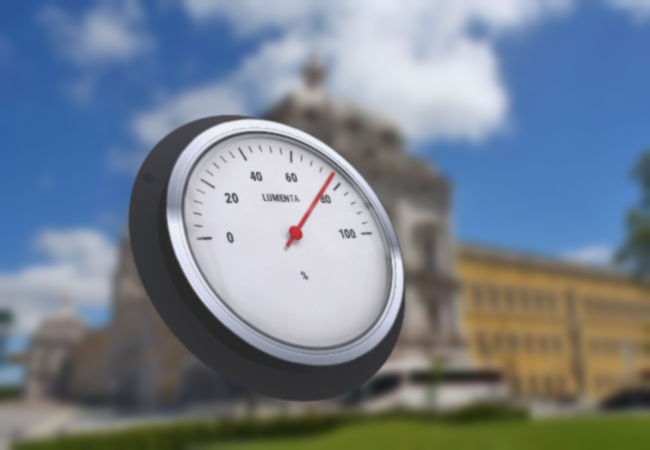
76 %
